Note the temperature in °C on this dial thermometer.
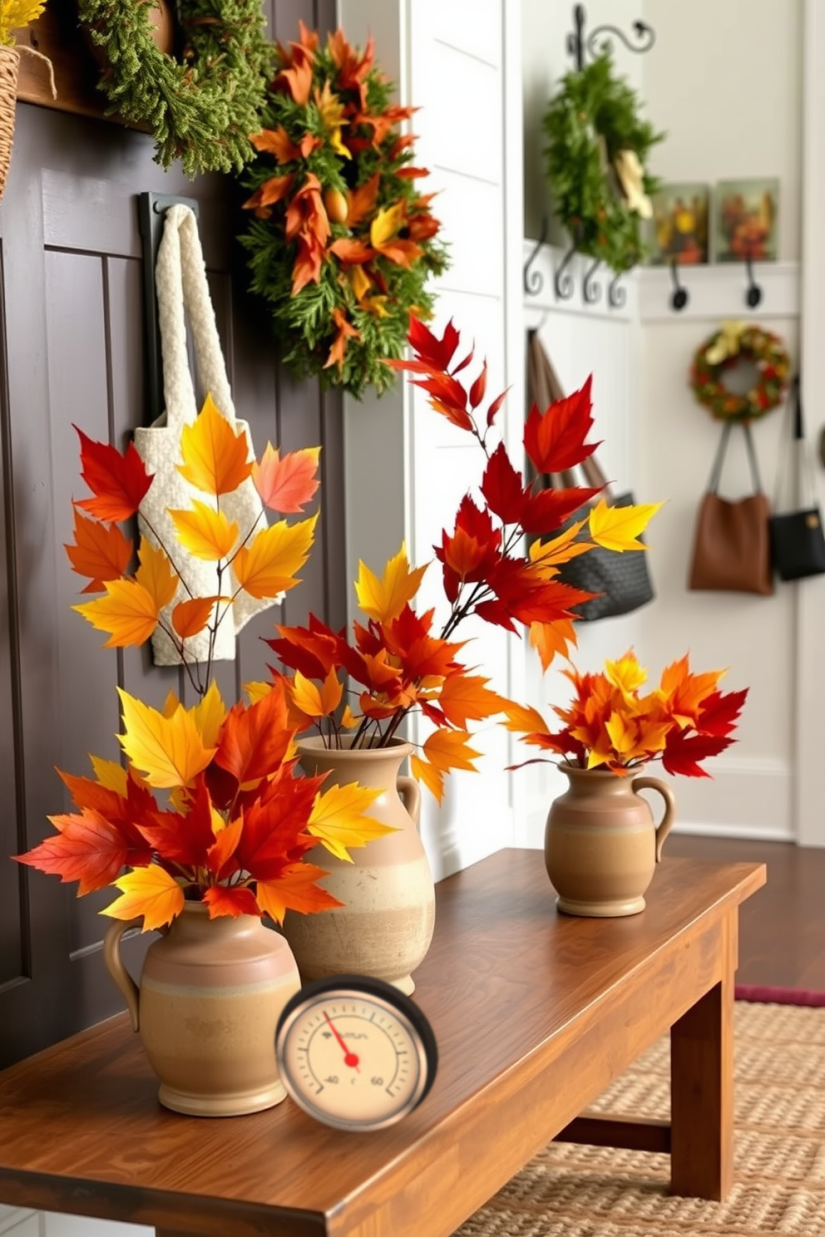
0 °C
